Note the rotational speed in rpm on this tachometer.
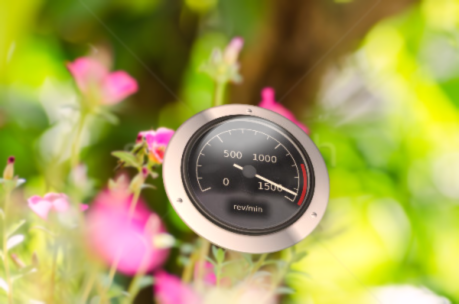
1450 rpm
